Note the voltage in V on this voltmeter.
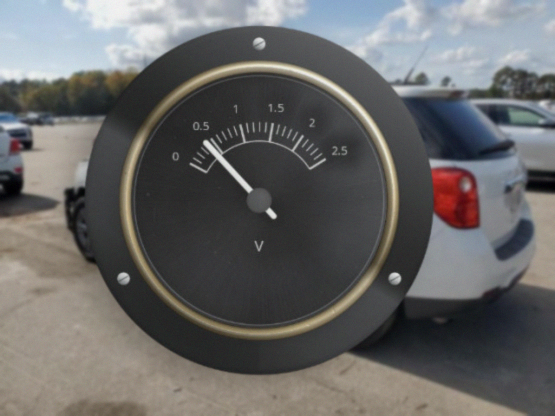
0.4 V
